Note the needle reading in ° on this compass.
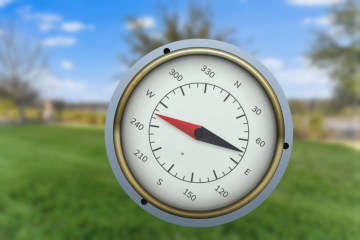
255 °
